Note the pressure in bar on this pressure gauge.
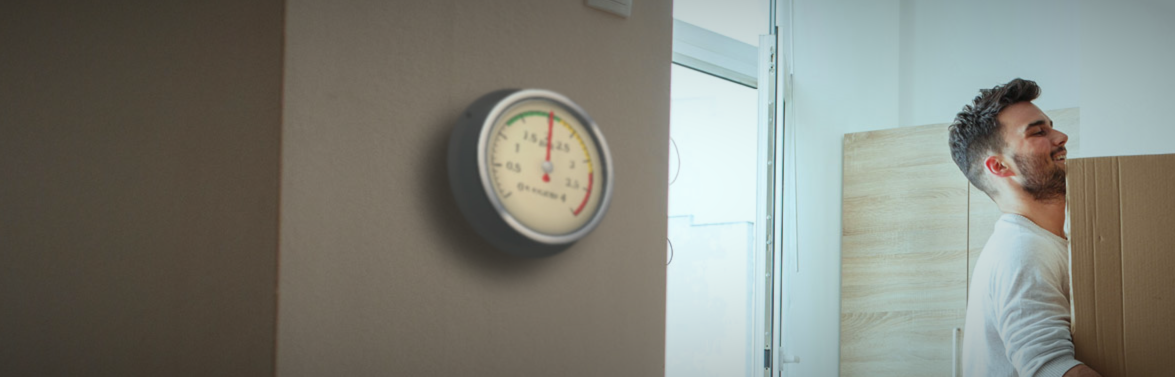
2 bar
